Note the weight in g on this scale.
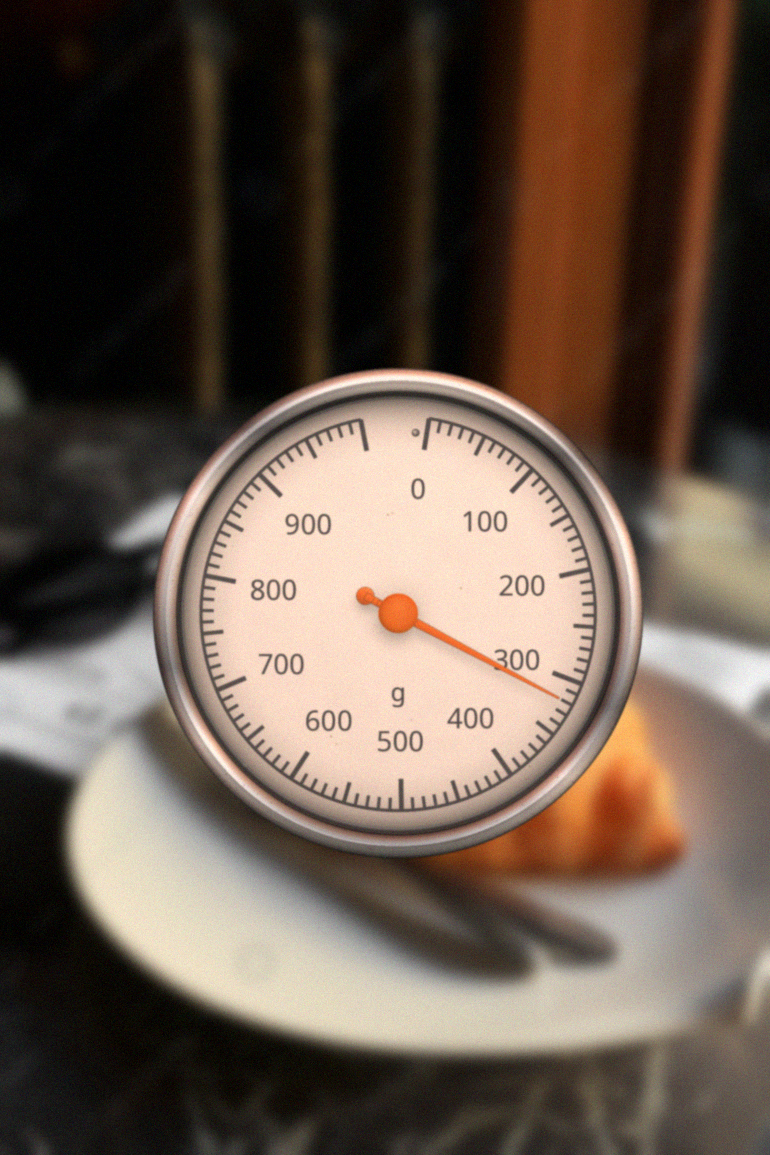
320 g
